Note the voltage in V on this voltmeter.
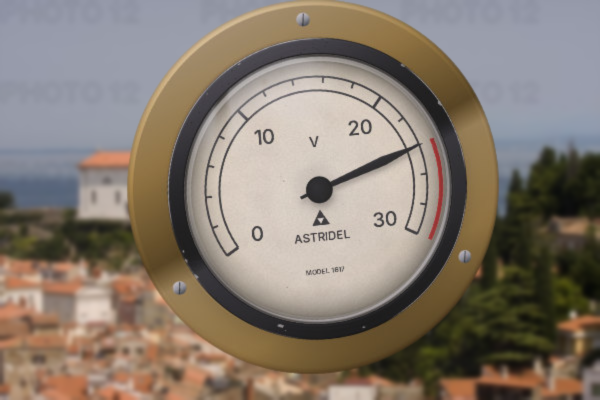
24 V
